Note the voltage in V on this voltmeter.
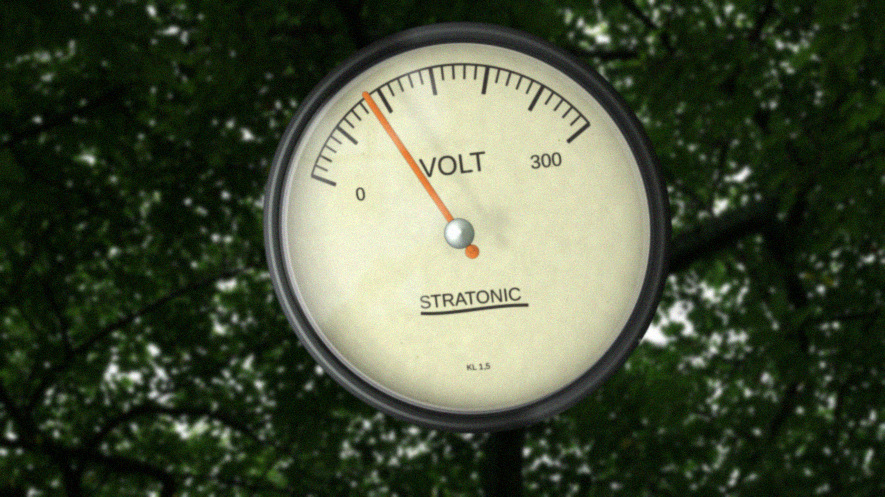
90 V
